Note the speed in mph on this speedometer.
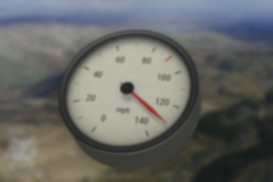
130 mph
